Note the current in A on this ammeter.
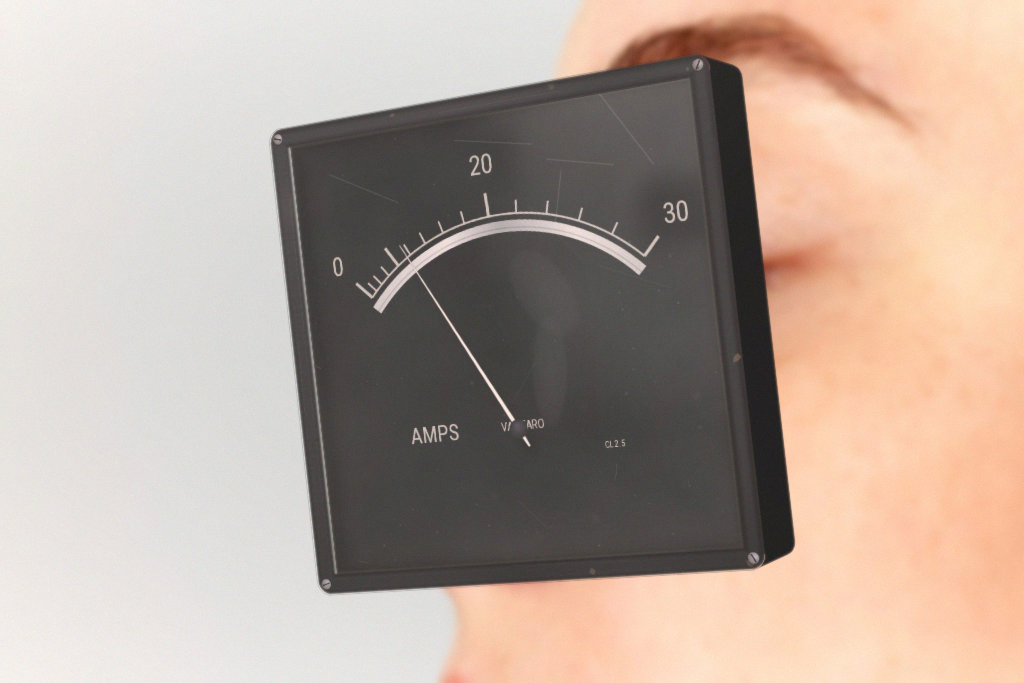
12 A
